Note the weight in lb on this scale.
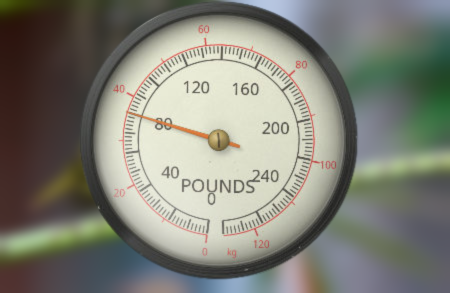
80 lb
